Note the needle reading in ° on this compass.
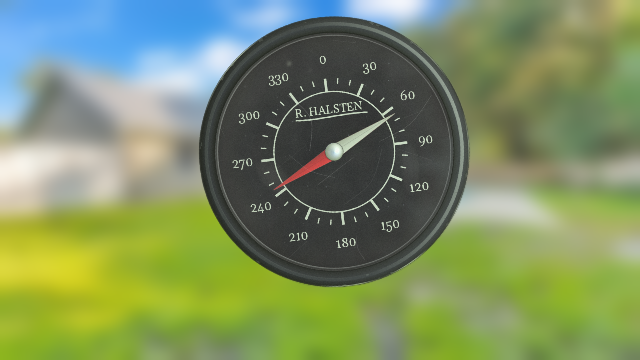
245 °
